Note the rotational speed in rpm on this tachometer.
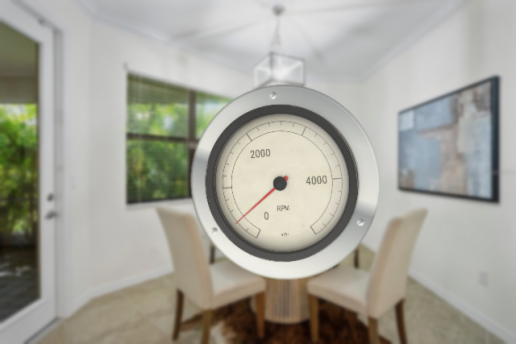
400 rpm
